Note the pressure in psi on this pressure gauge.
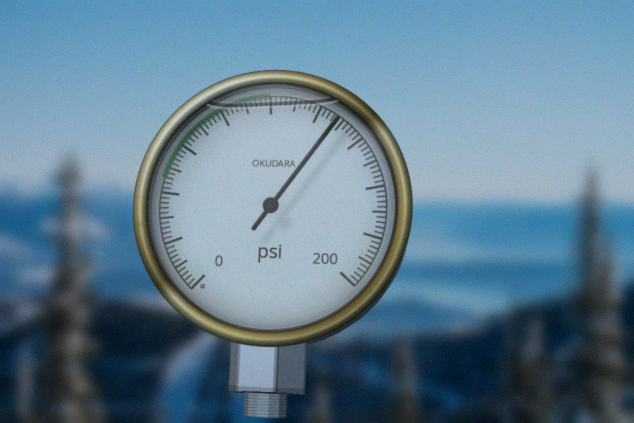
128 psi
